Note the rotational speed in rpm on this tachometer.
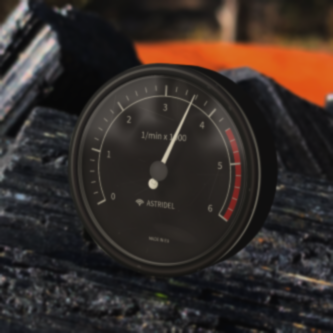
3600 rpm
